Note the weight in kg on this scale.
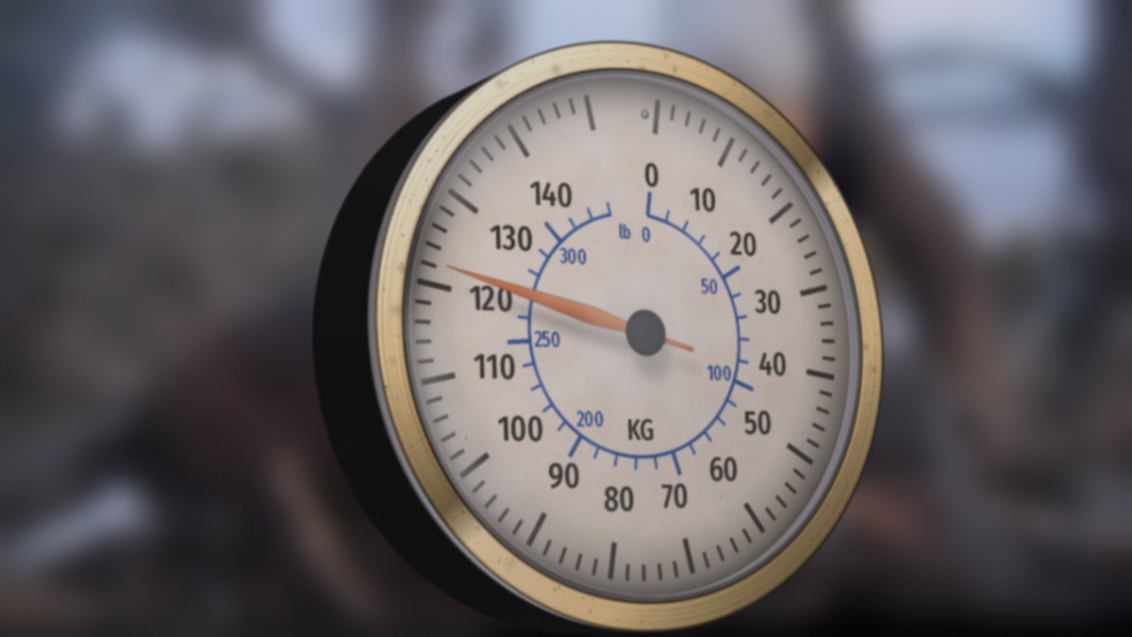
122 kg
